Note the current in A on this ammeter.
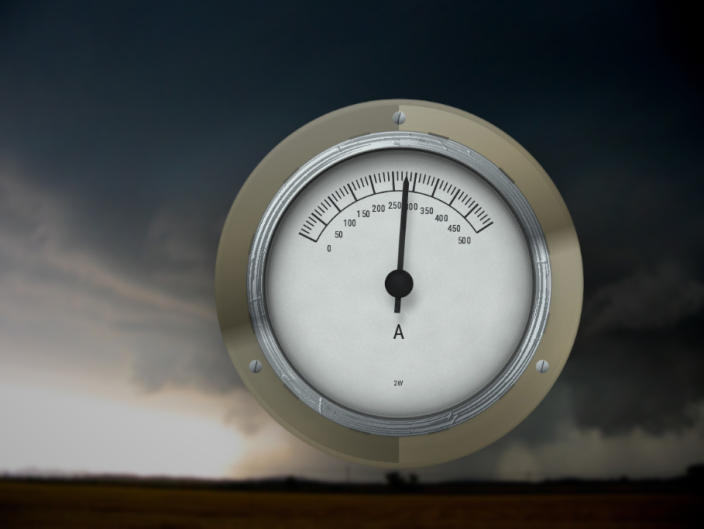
280 A
